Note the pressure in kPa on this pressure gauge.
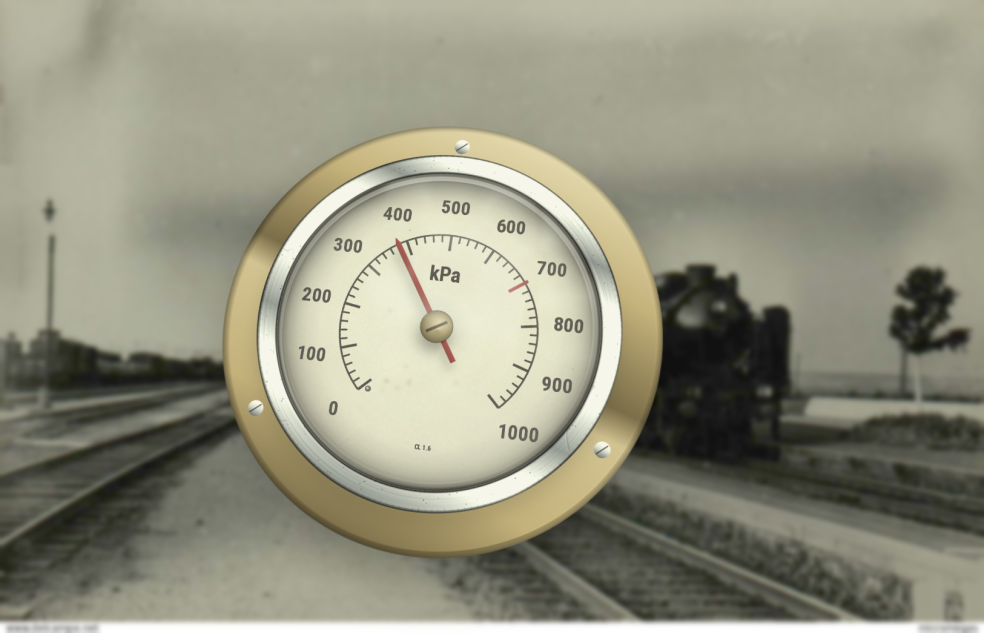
380 kPa
